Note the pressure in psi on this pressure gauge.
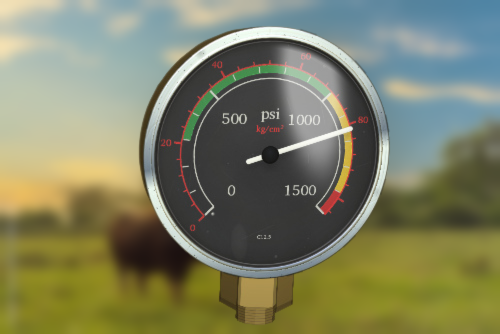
1150 psi
